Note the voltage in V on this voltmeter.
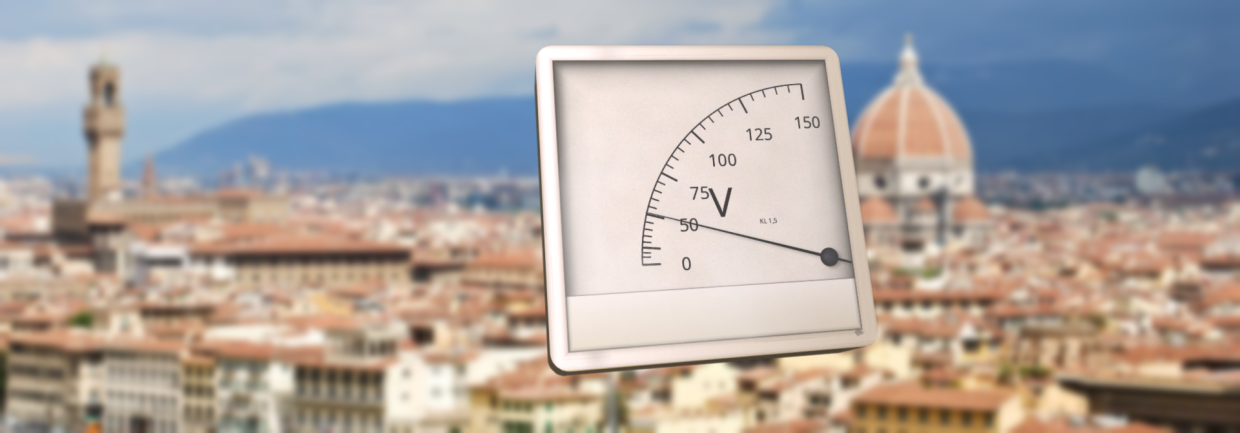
50 V
